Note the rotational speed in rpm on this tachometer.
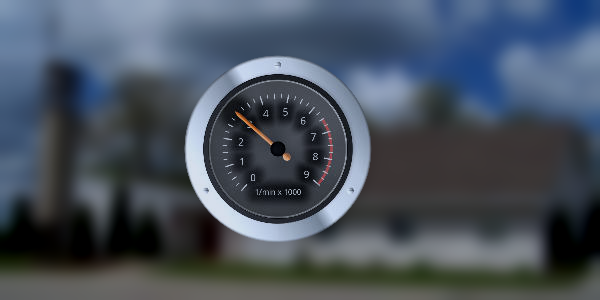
3000 rpm
